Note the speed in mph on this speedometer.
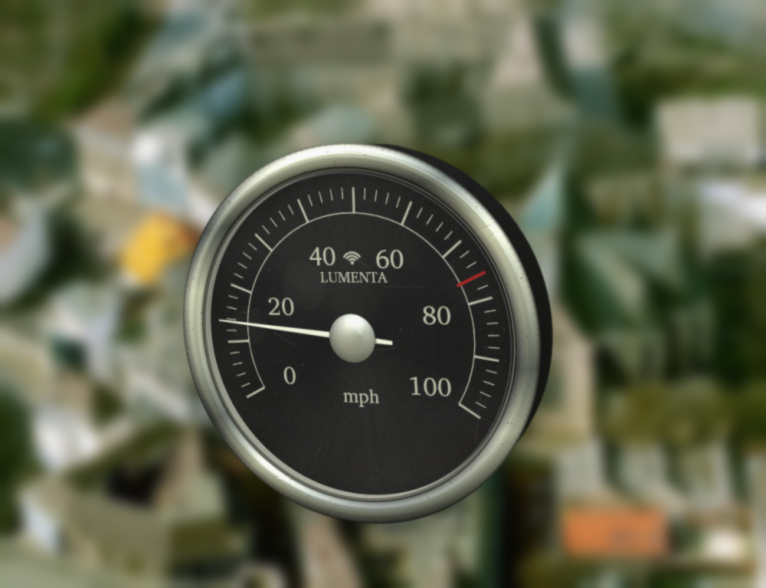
14 mph
